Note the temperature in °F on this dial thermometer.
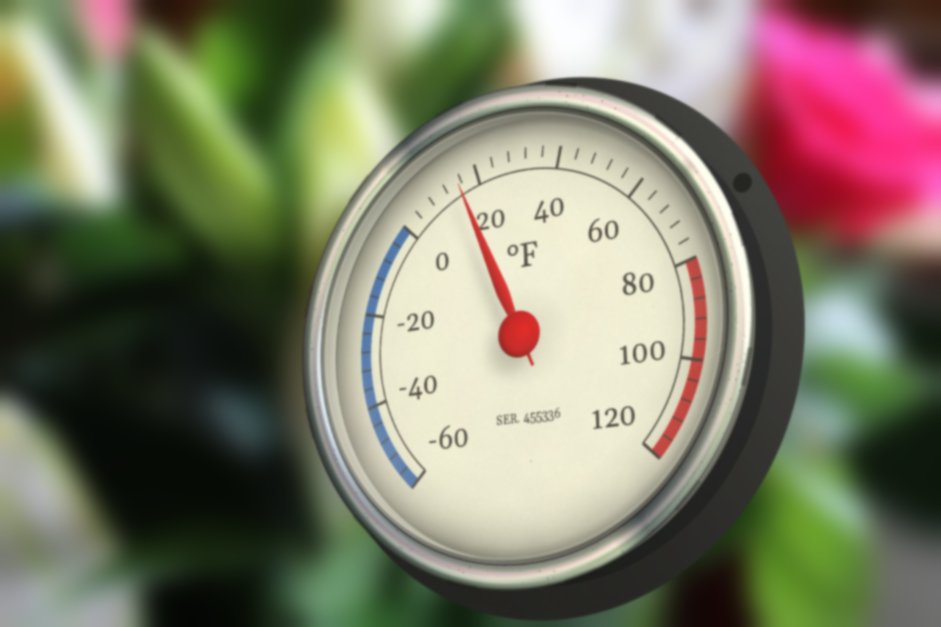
16 °F
